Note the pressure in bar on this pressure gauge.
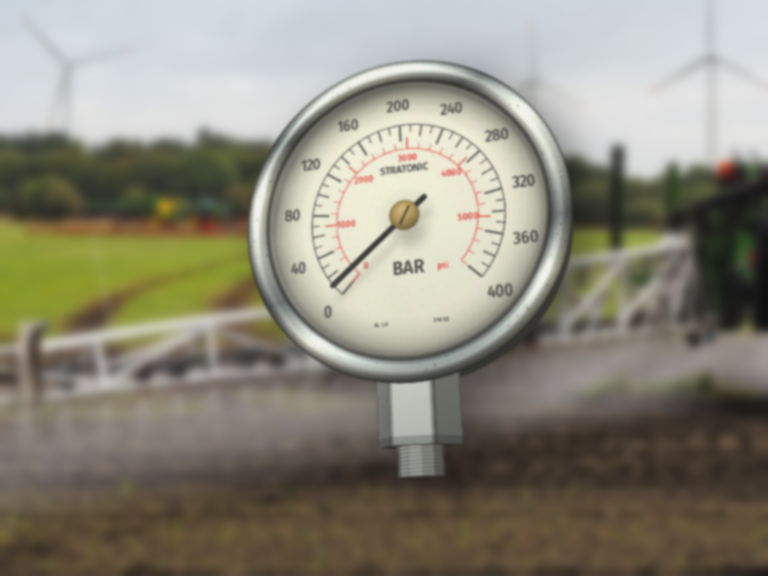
10 bar
